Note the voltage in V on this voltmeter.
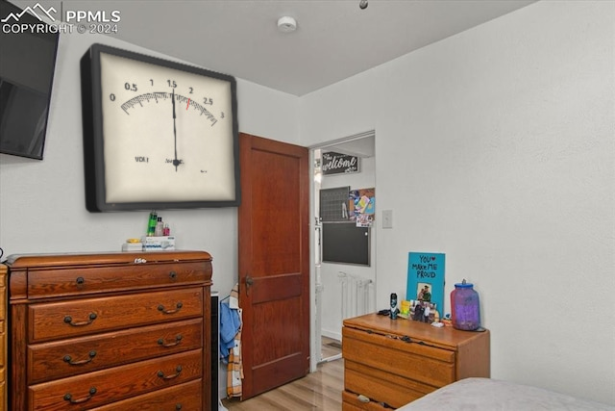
1.5 V
